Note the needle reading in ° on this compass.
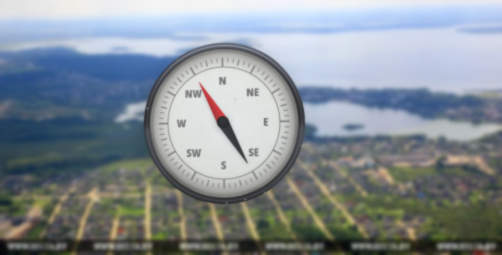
330 °
